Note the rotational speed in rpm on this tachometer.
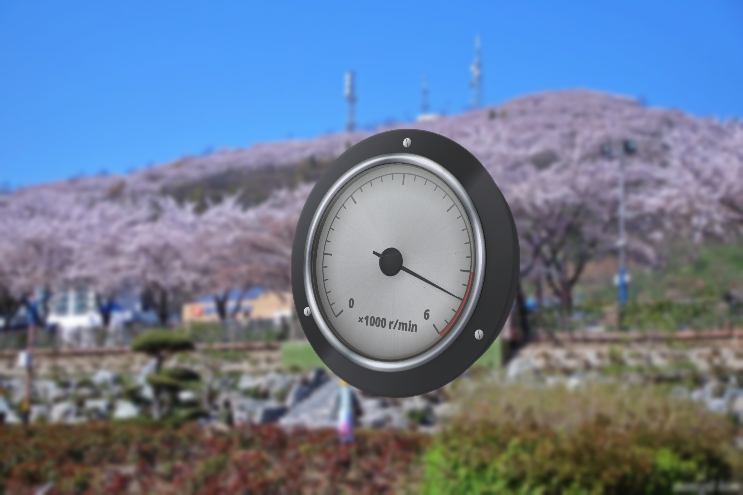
5400 rpm
